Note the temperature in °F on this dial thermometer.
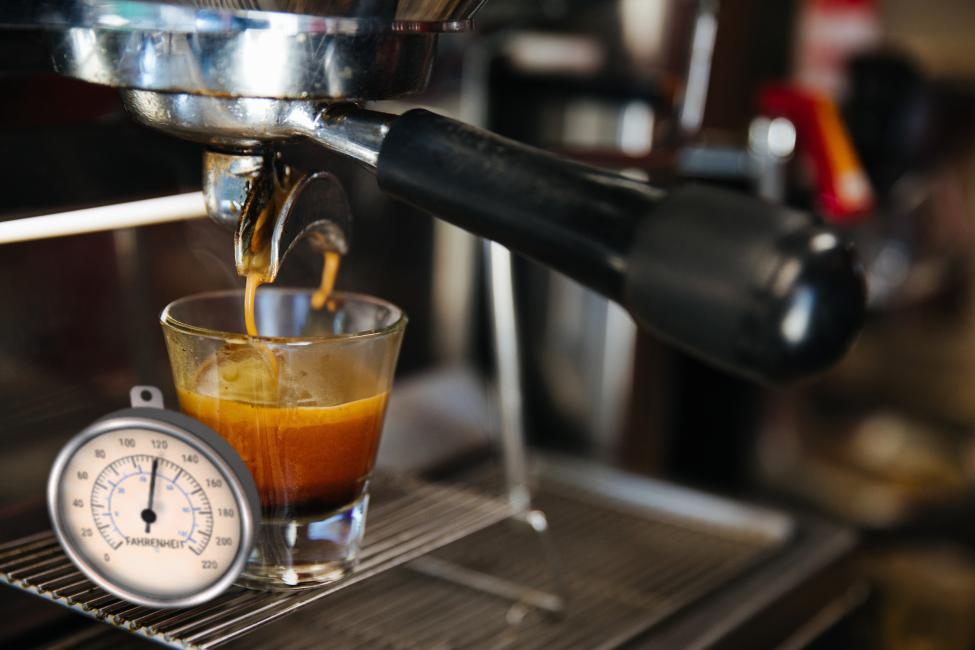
120 °F
